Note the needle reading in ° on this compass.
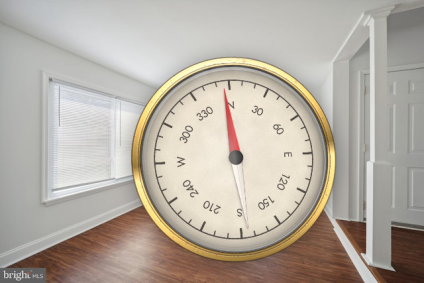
355 °
